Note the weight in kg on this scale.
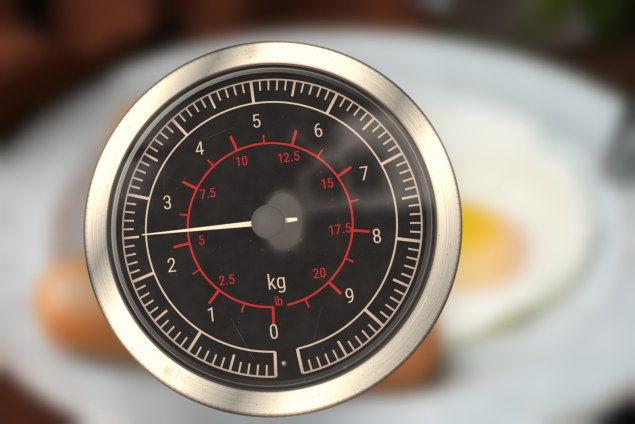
2.5 kg
